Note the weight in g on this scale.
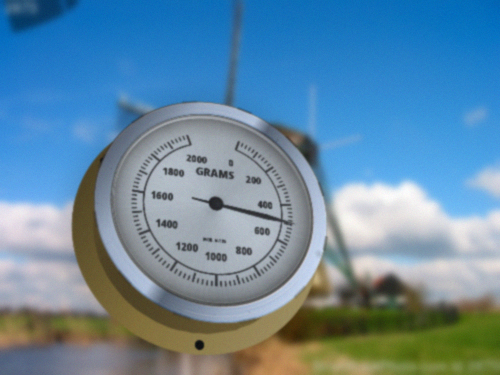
500 g
